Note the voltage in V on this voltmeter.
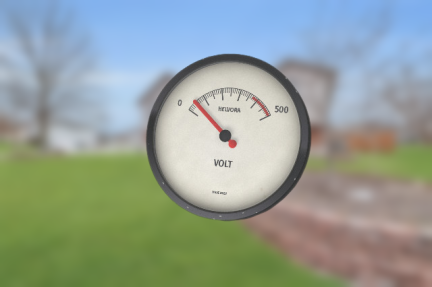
50 V
